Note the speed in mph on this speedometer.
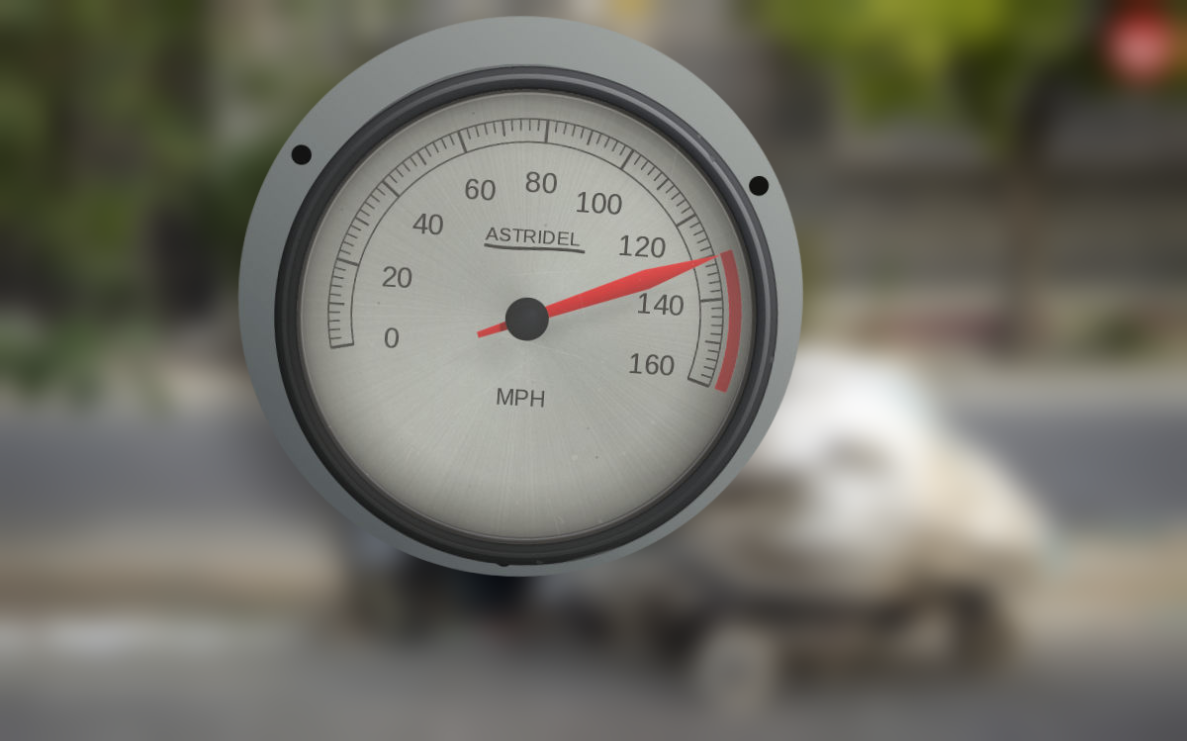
130 mph
